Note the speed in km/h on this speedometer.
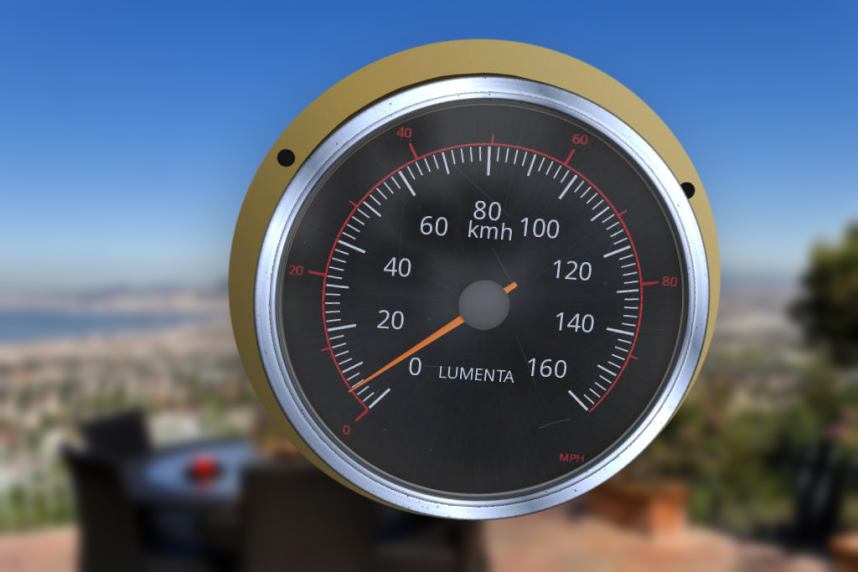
6 km/h
